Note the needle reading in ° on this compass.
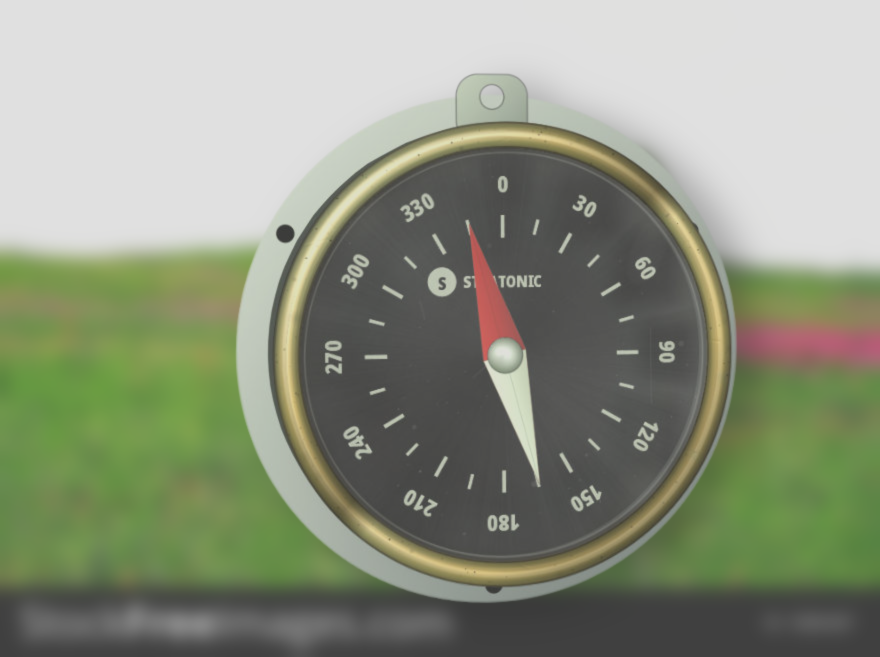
345 °
